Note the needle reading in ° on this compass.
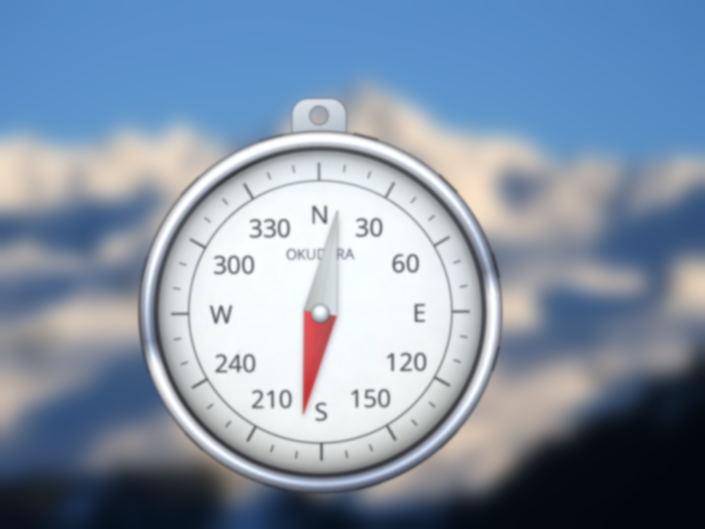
190 °
